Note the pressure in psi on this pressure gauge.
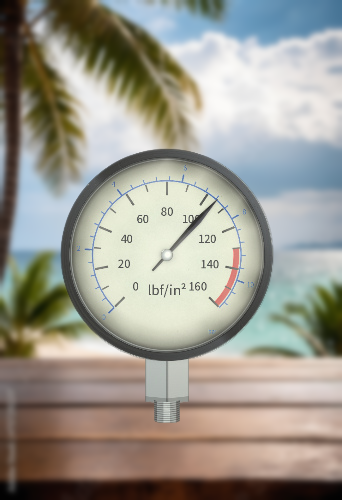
105 psi
